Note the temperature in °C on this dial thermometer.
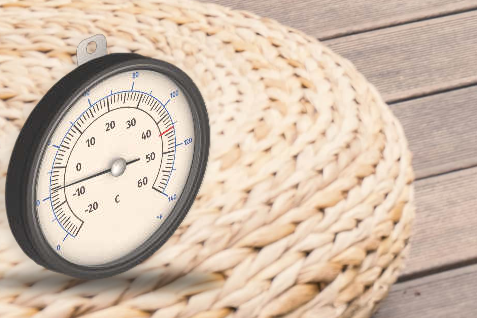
-5 °C
